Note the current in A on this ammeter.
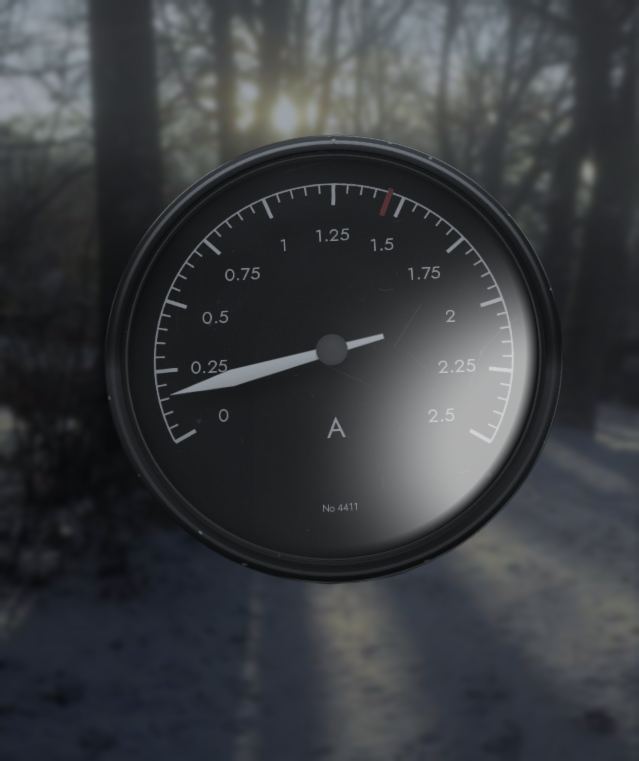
0.15 A
